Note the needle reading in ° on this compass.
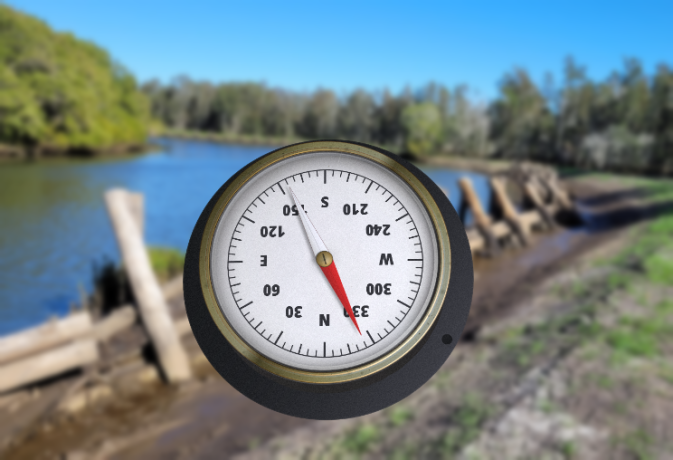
335 °
